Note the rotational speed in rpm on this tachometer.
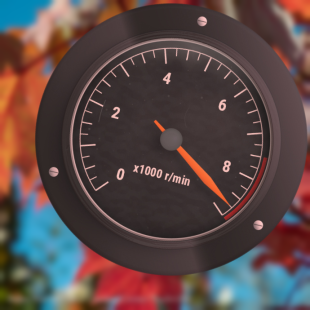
8750 rpm
